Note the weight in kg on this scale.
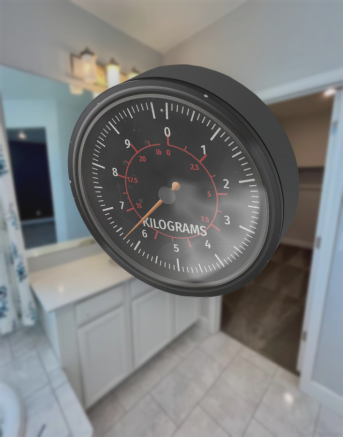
6.3 kg
